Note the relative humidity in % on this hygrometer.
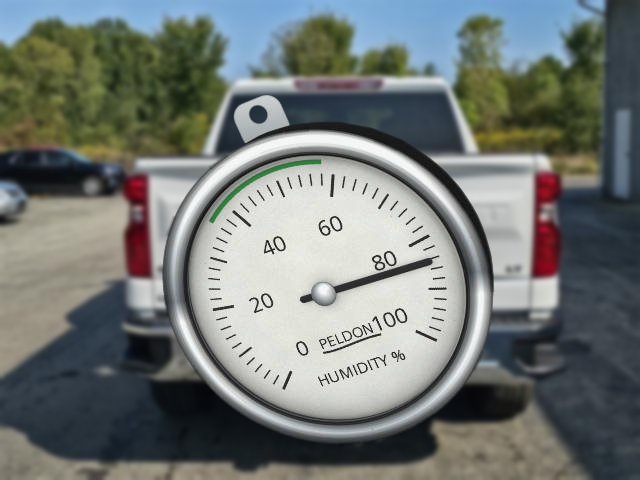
84 %
